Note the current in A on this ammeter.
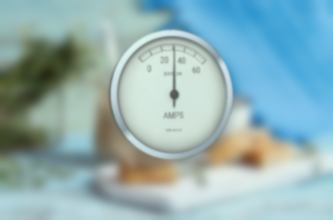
30 A
